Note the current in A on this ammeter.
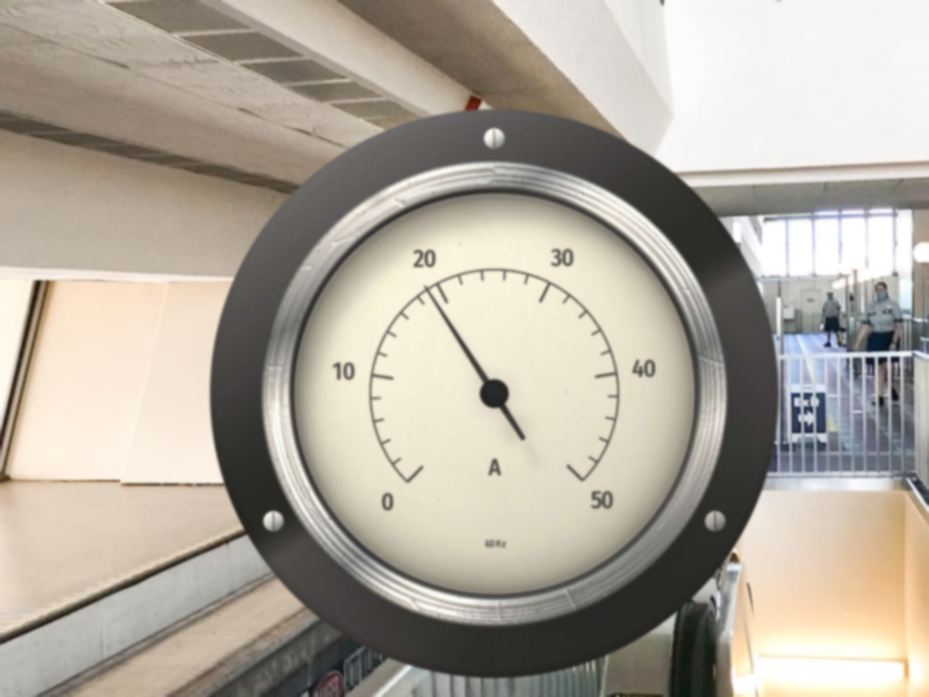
19 A
